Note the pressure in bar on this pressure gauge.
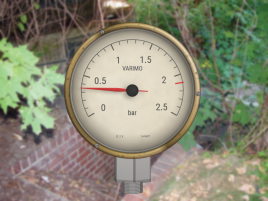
0.35 bar
